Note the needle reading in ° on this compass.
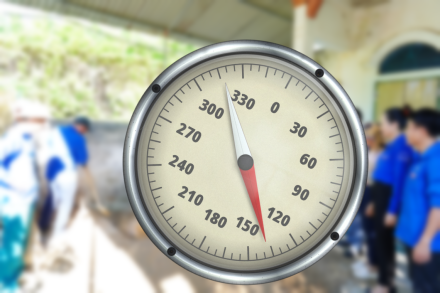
137.5 °
